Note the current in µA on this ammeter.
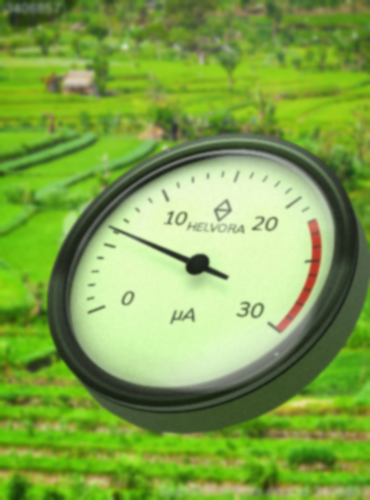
6 µA
